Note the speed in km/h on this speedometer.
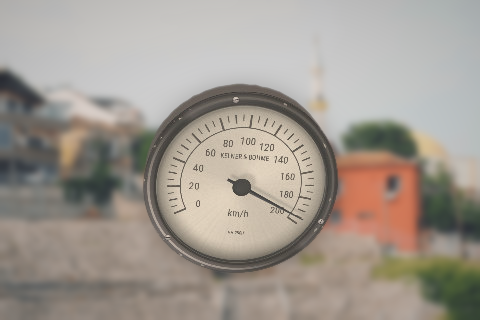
195 km/h
